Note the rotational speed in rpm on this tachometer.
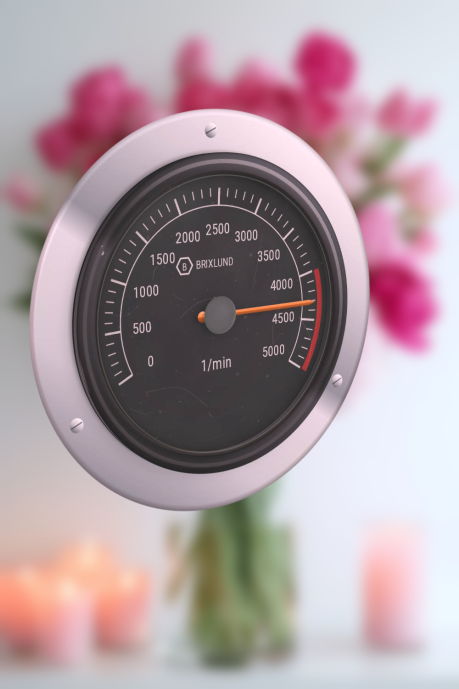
4300 rpm
